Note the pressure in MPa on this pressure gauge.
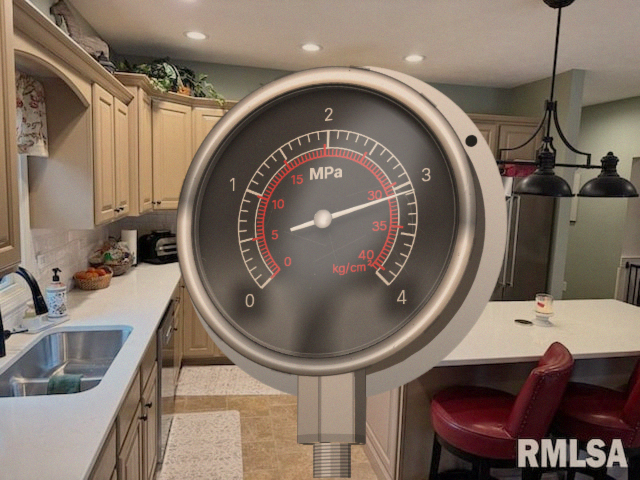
3.1 MPa
